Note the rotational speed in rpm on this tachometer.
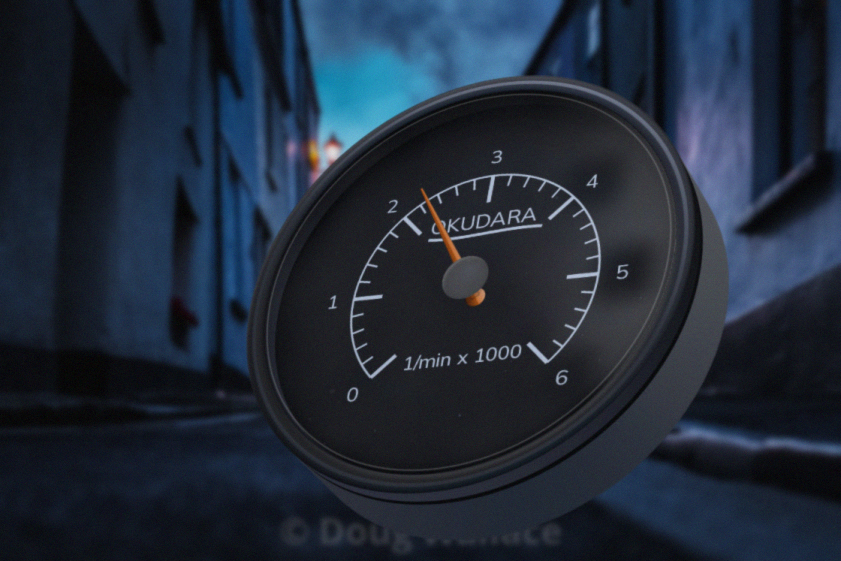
2300 rpm
